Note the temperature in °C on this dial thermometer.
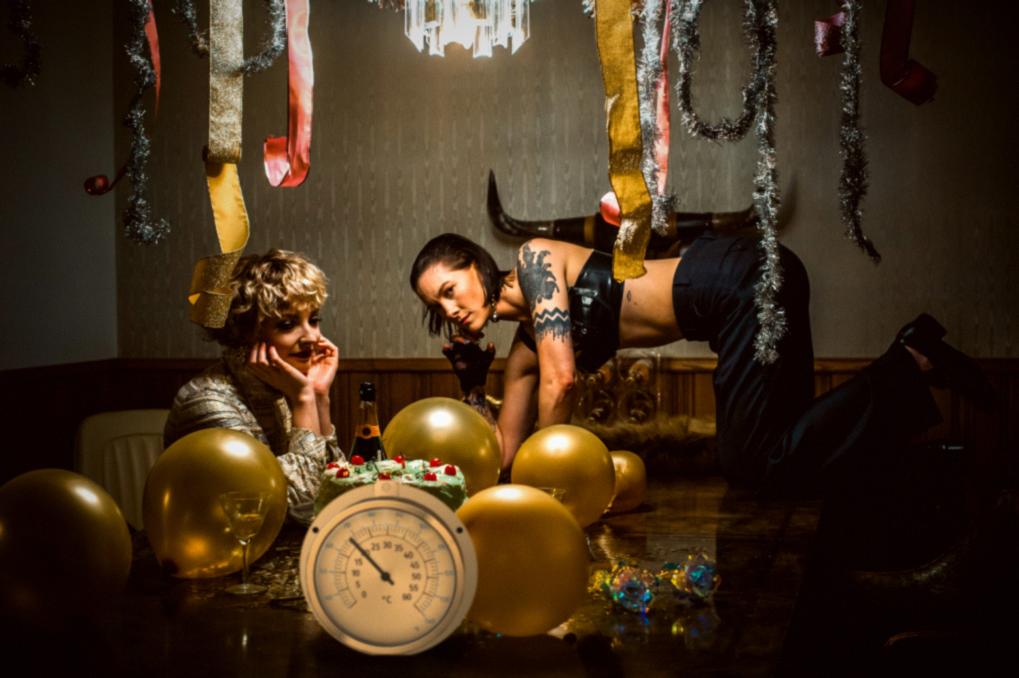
20 °C
